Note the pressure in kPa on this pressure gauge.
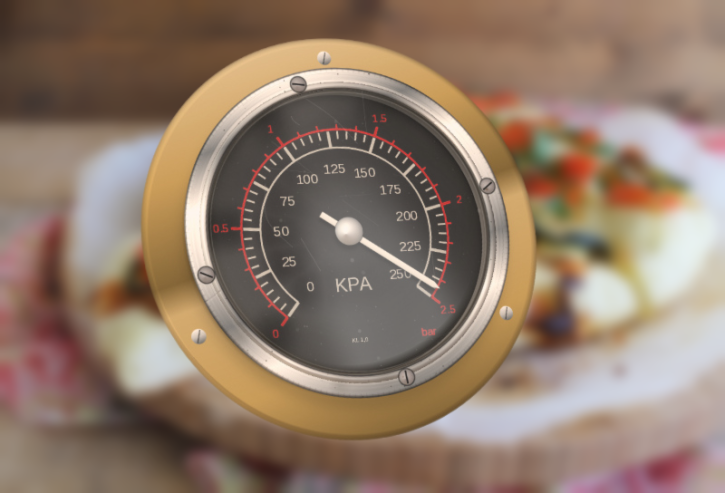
245 kPa
